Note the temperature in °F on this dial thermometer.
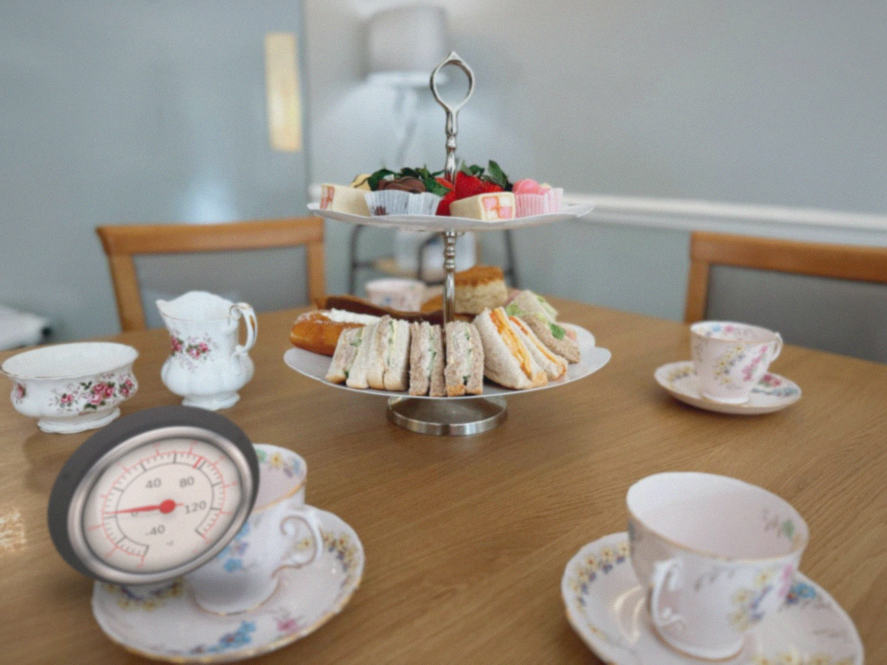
4 °F
